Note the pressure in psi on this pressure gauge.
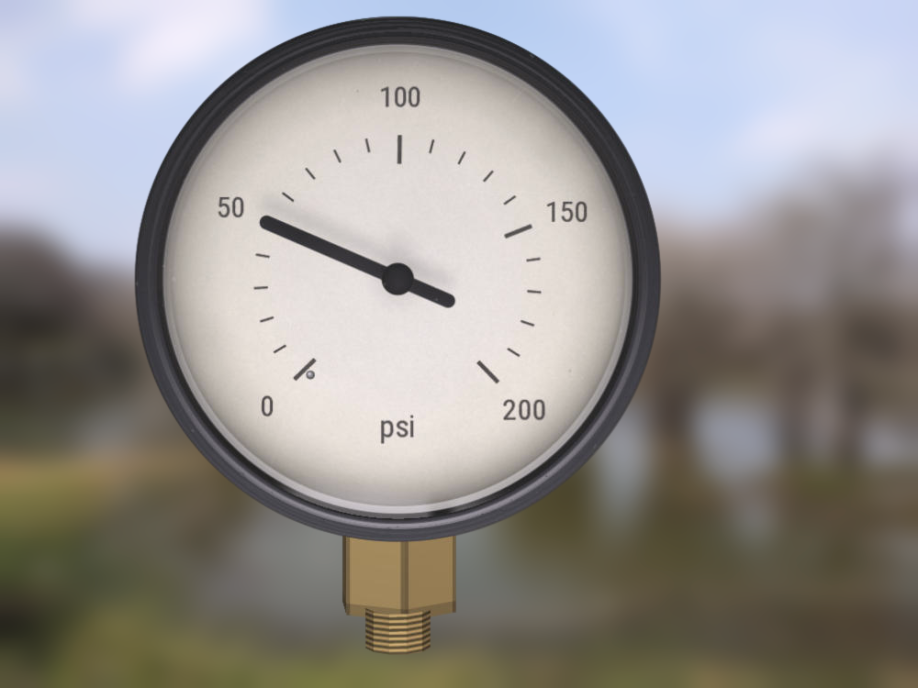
50 psi
